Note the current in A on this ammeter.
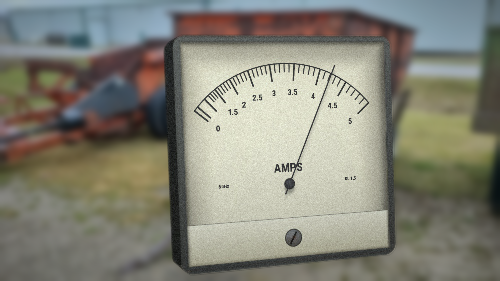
4.2 A
